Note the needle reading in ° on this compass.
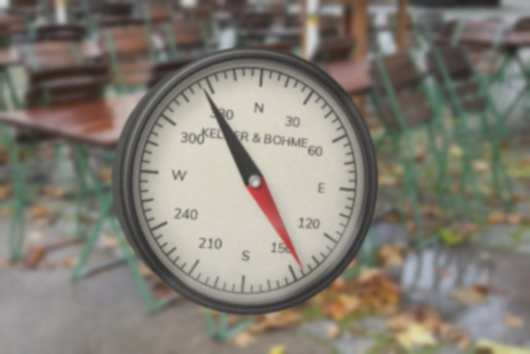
145 °
